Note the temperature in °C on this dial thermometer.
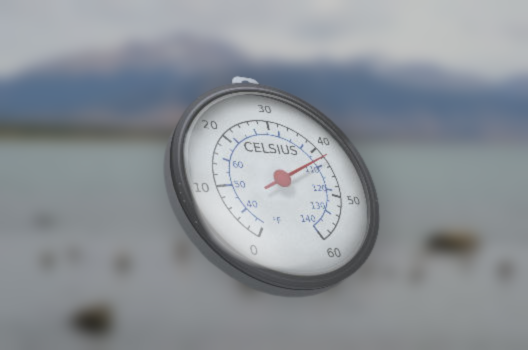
42 °C
